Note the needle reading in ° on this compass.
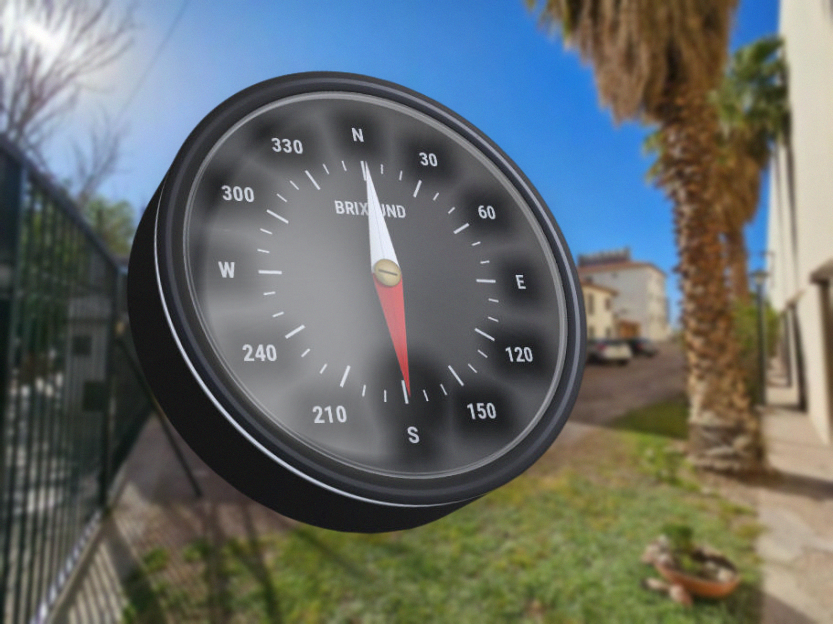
180 °
